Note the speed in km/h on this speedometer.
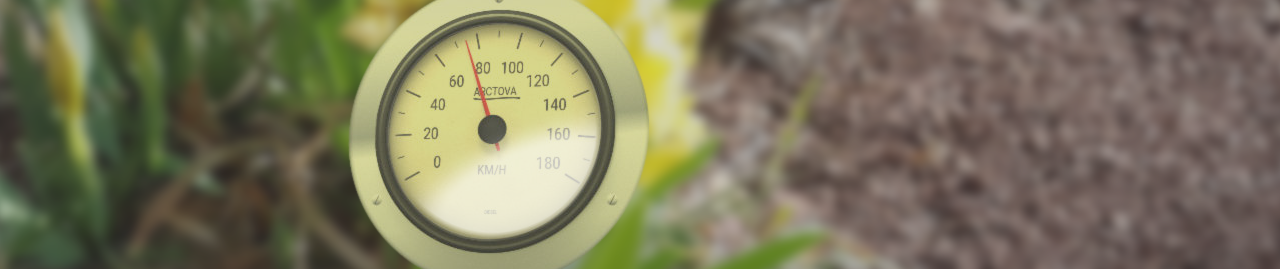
75 km/h
